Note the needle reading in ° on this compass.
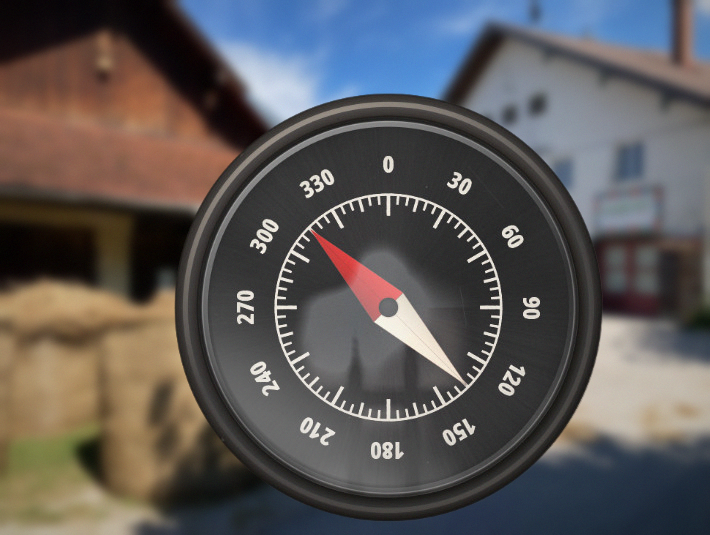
315 °
